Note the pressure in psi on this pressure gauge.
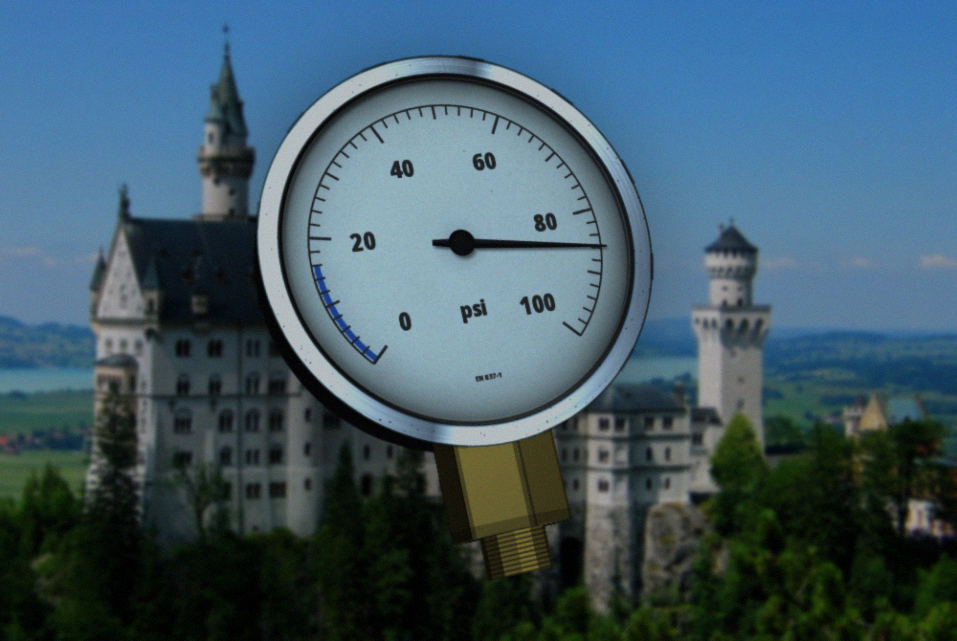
86 psi
